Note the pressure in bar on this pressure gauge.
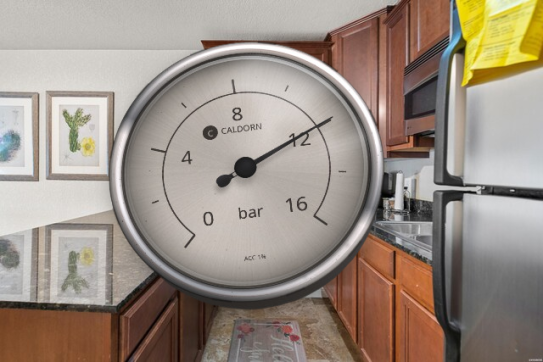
12 bar
